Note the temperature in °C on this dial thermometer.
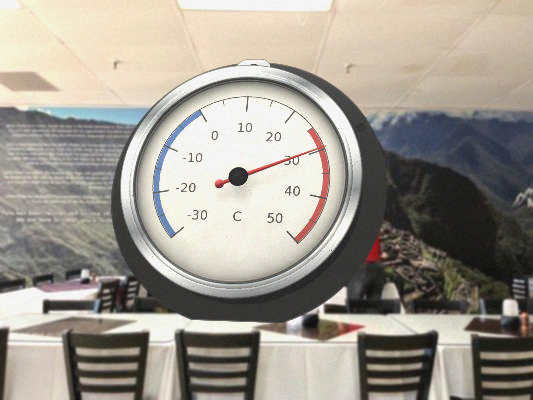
30 °C
